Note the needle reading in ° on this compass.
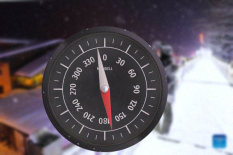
170 °
